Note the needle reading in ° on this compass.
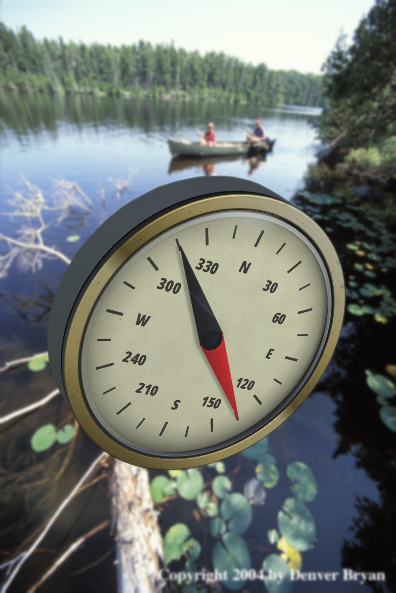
135 °
